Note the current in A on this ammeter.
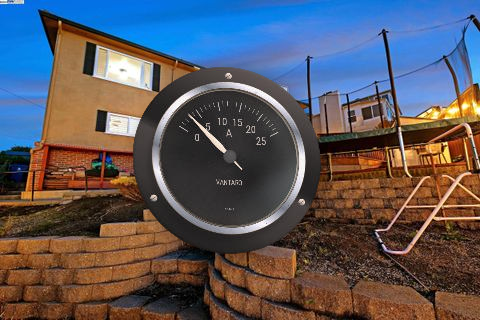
3 A
